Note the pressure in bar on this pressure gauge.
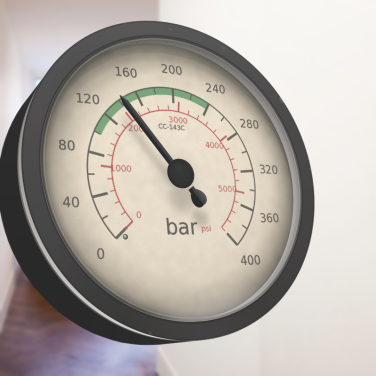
140 bar
